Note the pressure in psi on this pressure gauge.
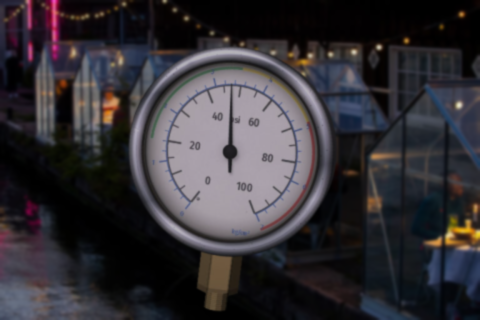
47.5 psi
